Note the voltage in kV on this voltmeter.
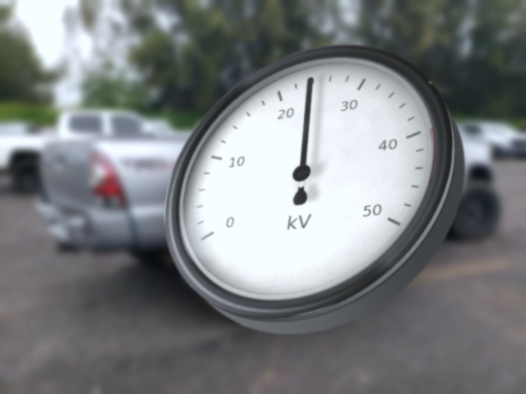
24 kV
